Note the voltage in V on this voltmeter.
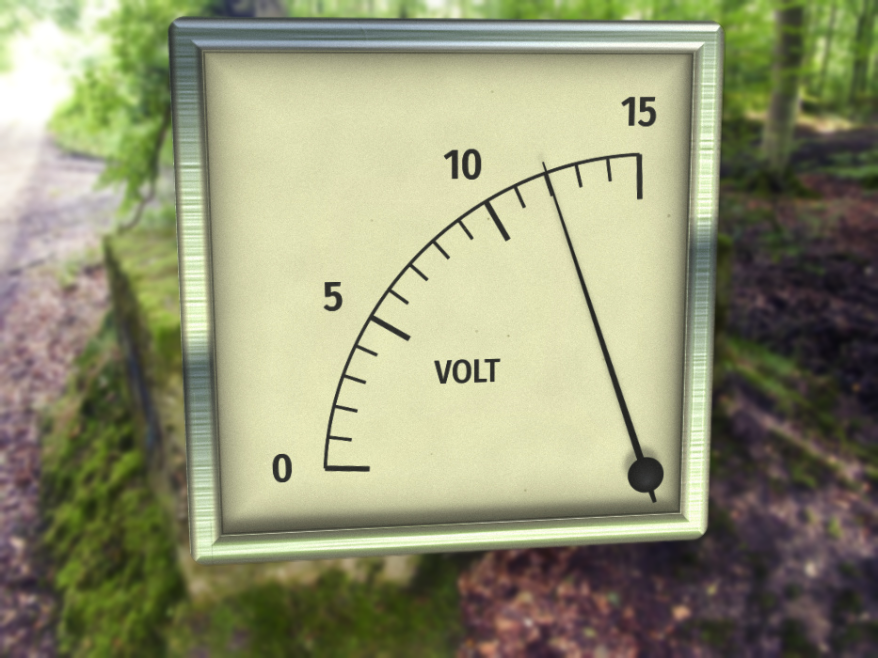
12 V
